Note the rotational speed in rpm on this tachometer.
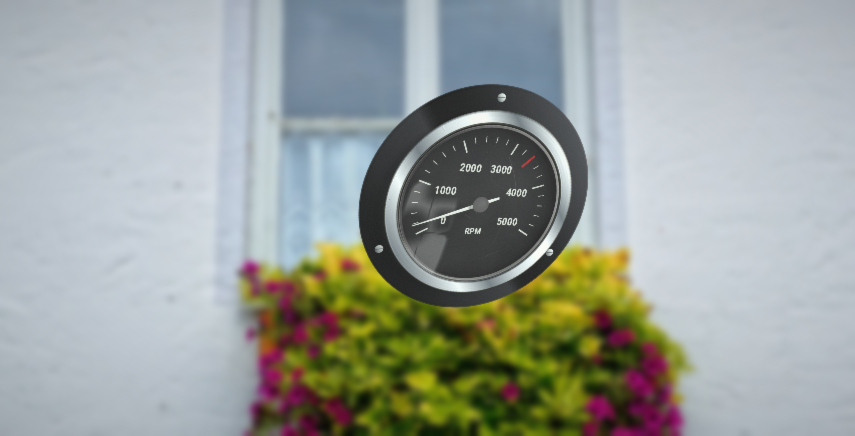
200 rpm
